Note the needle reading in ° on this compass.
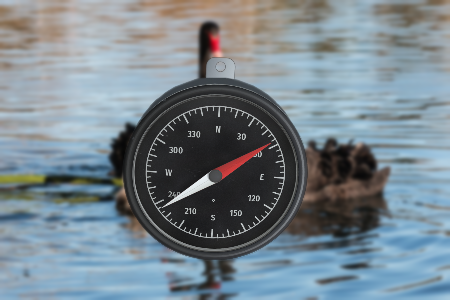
55 °
